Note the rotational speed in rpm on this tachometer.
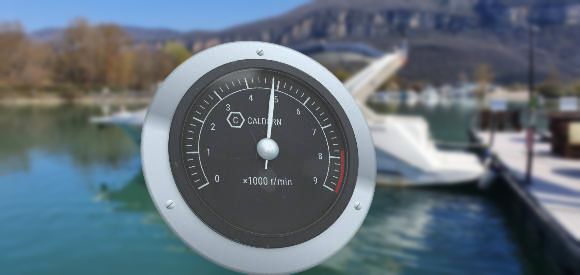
4800 rpm
